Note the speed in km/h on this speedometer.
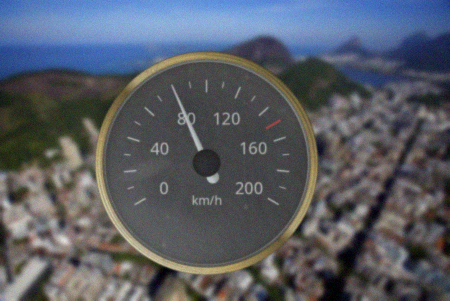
80 km/h
